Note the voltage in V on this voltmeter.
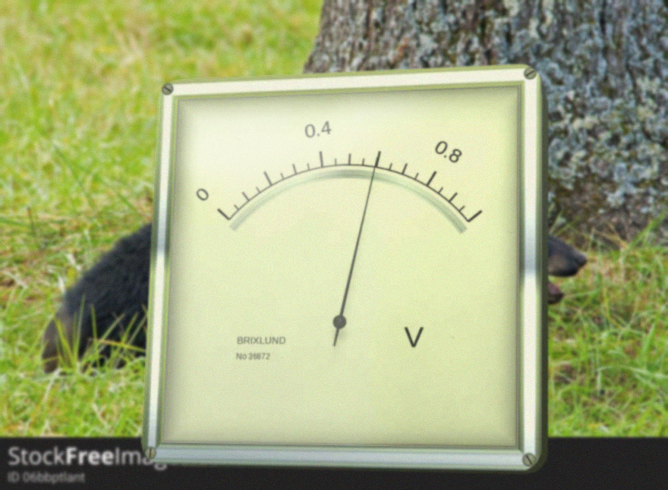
0.6 V
